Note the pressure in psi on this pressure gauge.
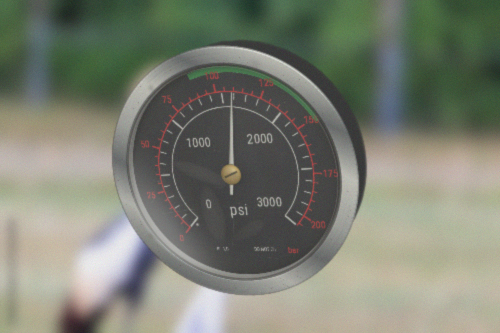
1600 psi
